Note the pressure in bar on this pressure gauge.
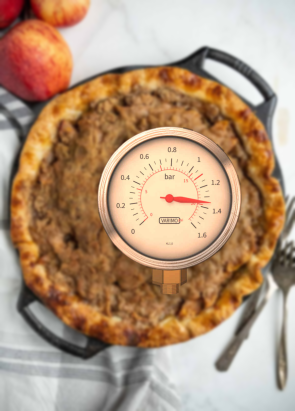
1.35 bar
